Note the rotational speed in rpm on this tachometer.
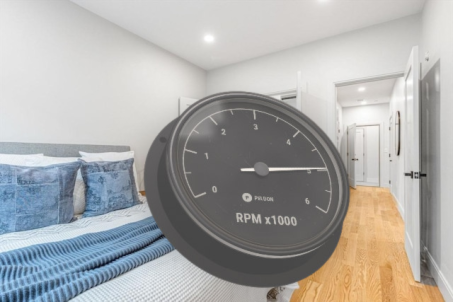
5000 rpm
